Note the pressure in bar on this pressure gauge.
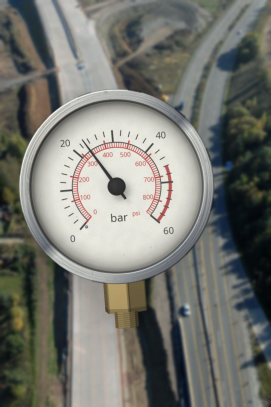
23 bar
